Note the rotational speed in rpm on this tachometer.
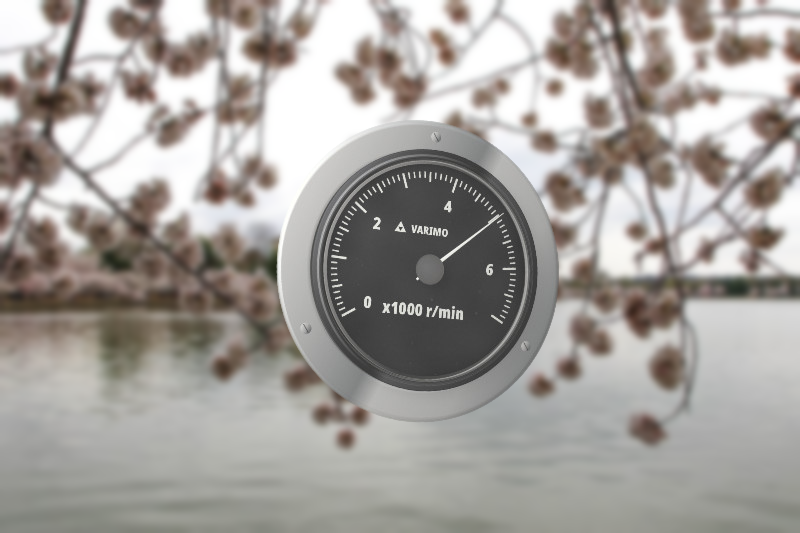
5000 rpm
